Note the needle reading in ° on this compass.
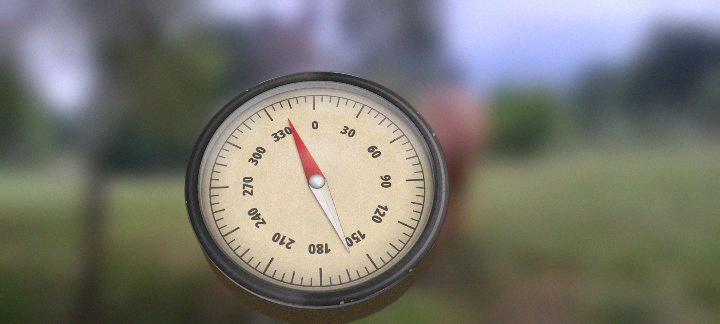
340 °
